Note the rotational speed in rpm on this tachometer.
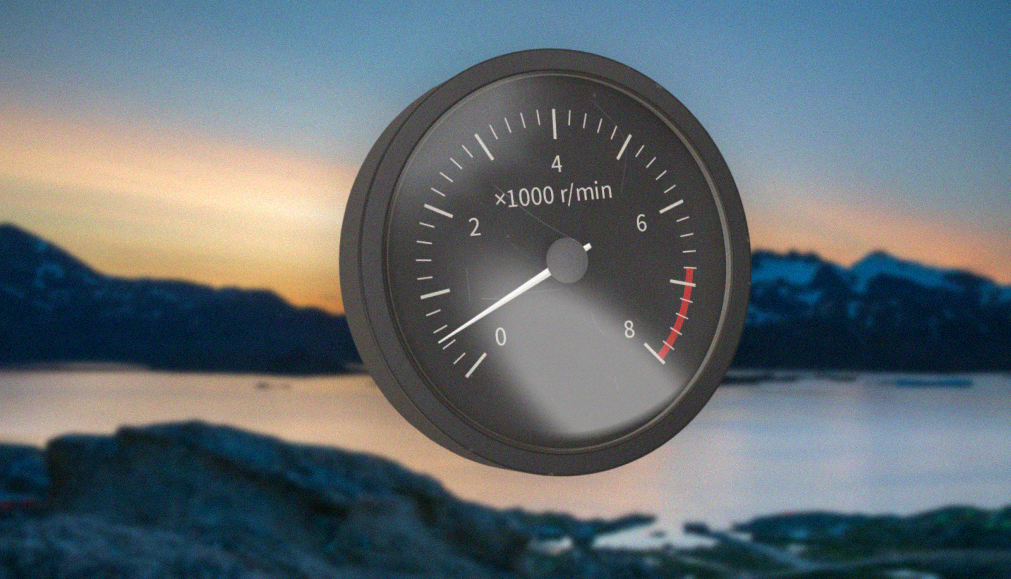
500 rpm
